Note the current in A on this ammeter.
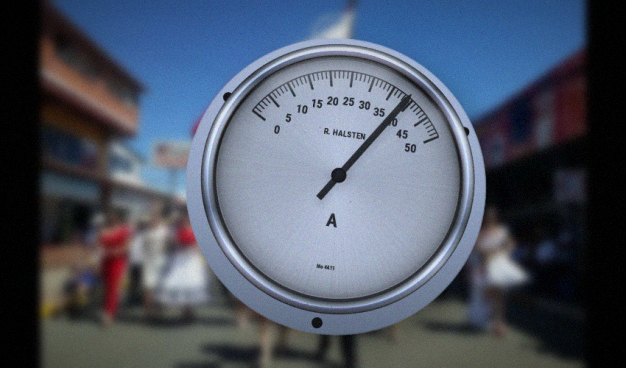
39 A
